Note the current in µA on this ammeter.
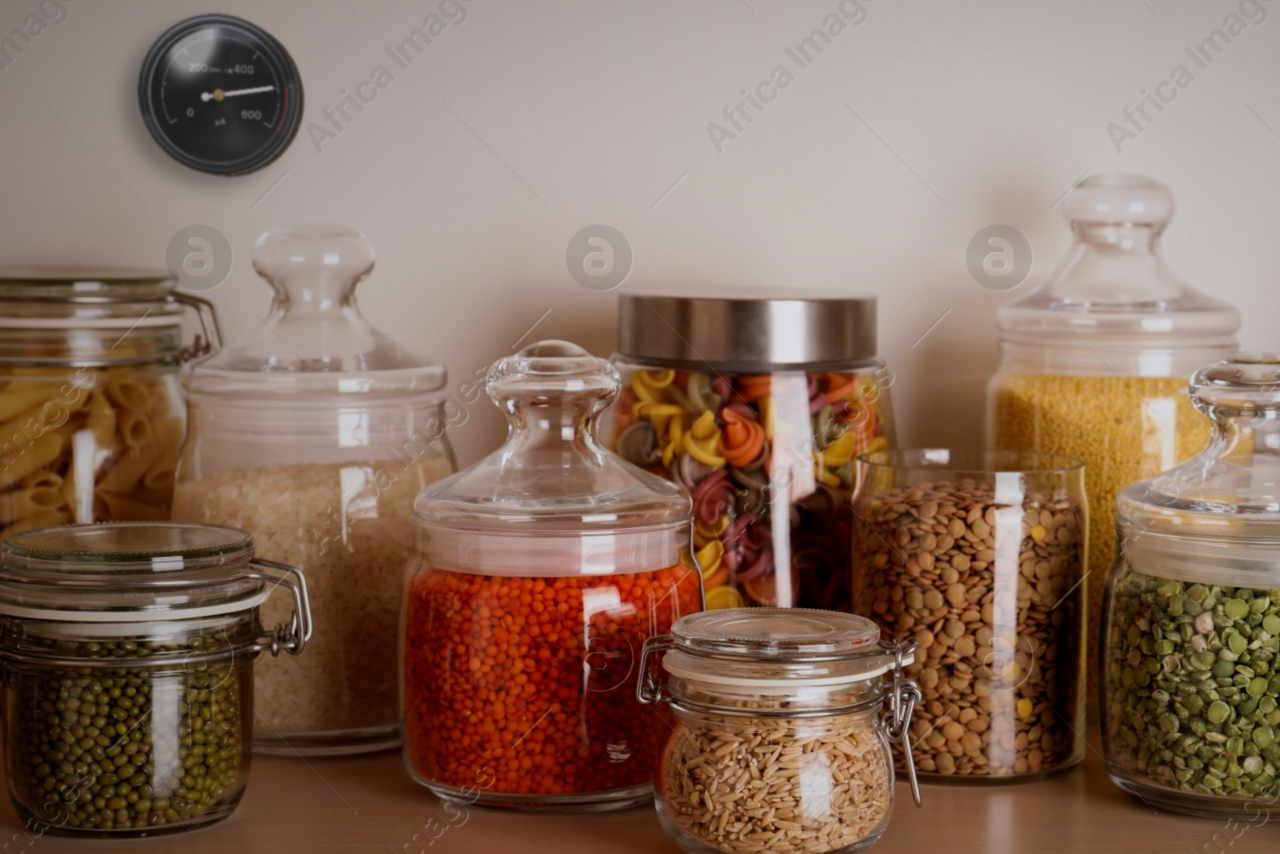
500 µA
